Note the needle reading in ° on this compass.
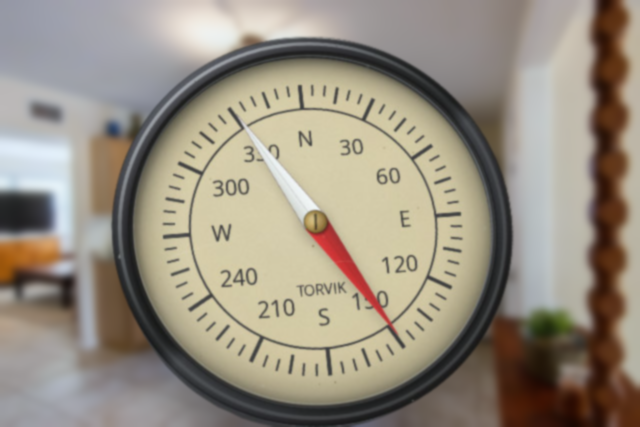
150 °
